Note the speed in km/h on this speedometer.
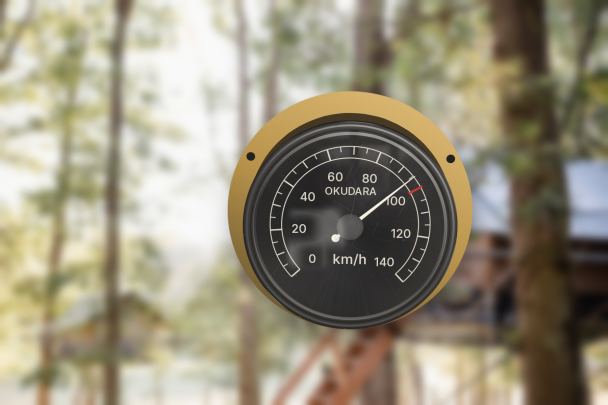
95 km/h
